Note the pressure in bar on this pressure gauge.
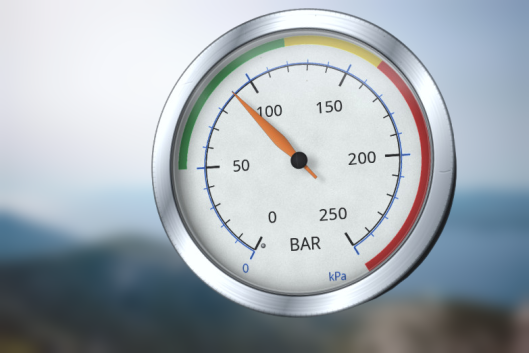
90 bar
